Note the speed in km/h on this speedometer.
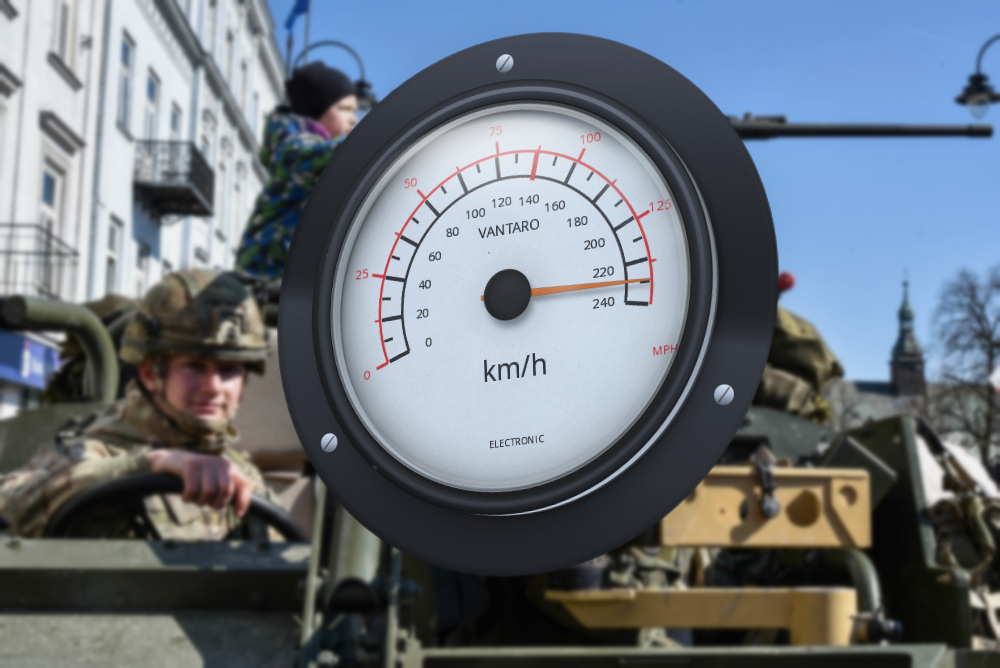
230 km/h
